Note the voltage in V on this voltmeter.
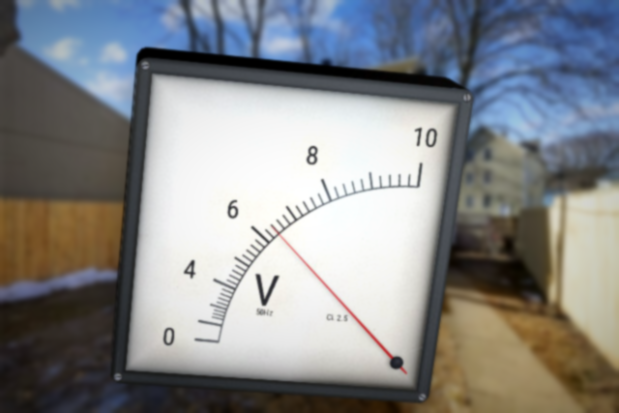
6.4 V
